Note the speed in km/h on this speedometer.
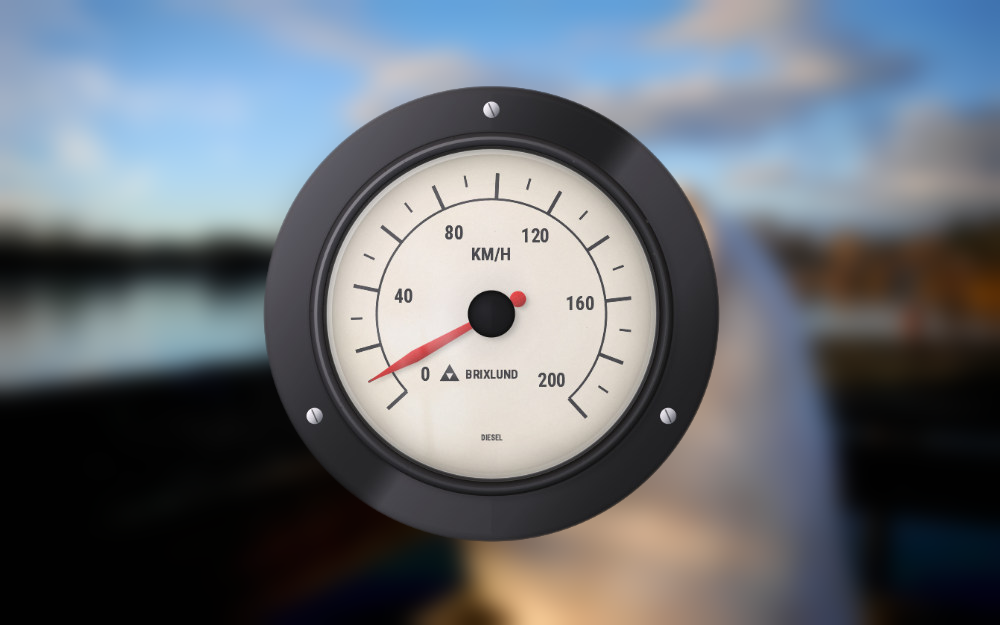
10 km/h
